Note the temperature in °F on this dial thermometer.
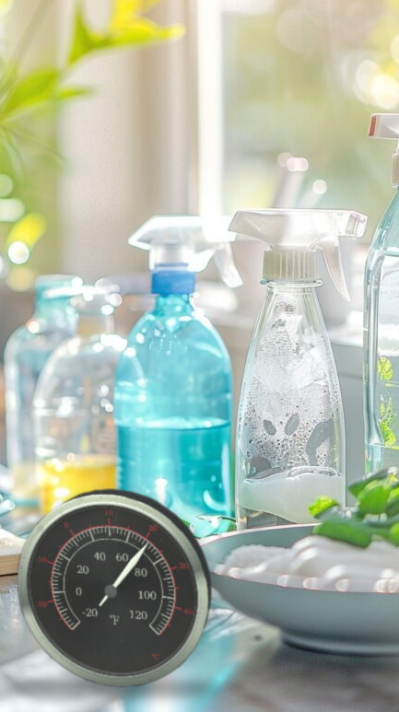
70 °F
